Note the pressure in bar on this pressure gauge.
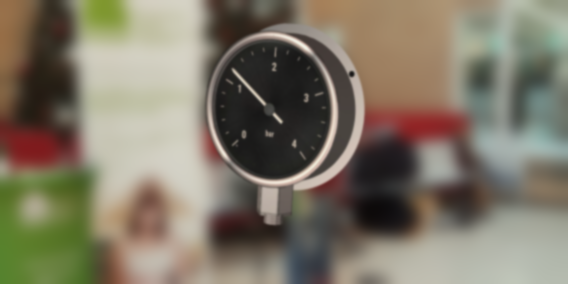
1.2 bar
